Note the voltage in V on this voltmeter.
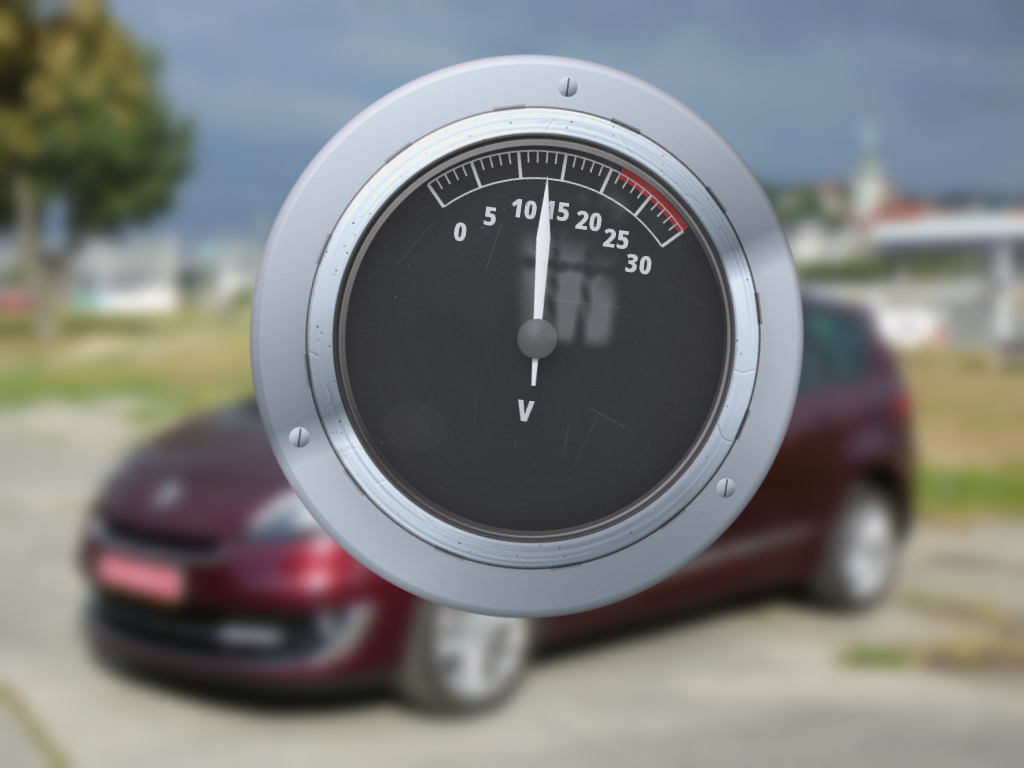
13 V
